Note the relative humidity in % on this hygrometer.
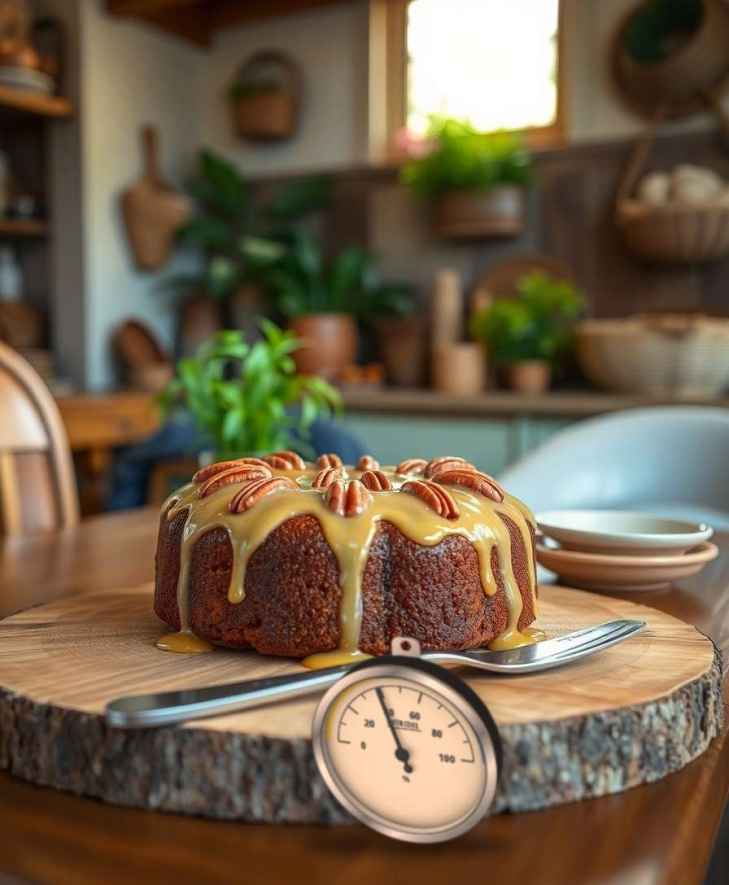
40 %
